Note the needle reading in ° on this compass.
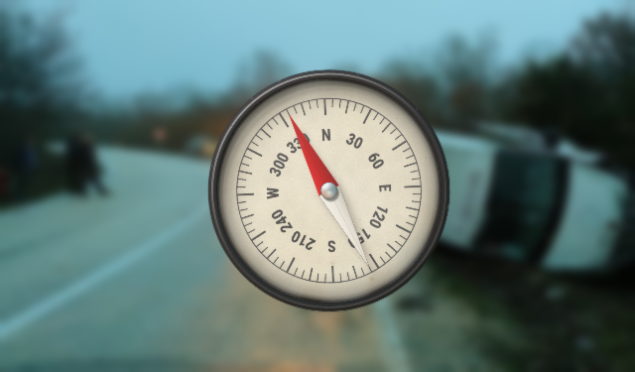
335 °
